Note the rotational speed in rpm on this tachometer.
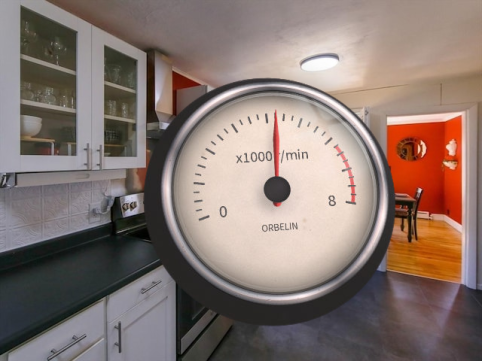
4250 rpm
